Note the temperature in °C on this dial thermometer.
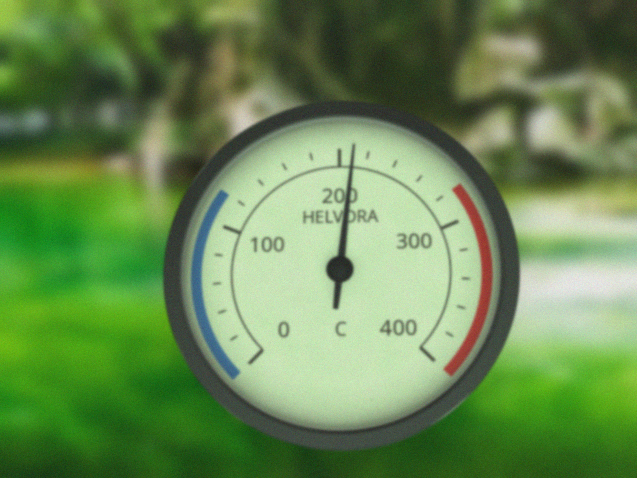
210 °C
